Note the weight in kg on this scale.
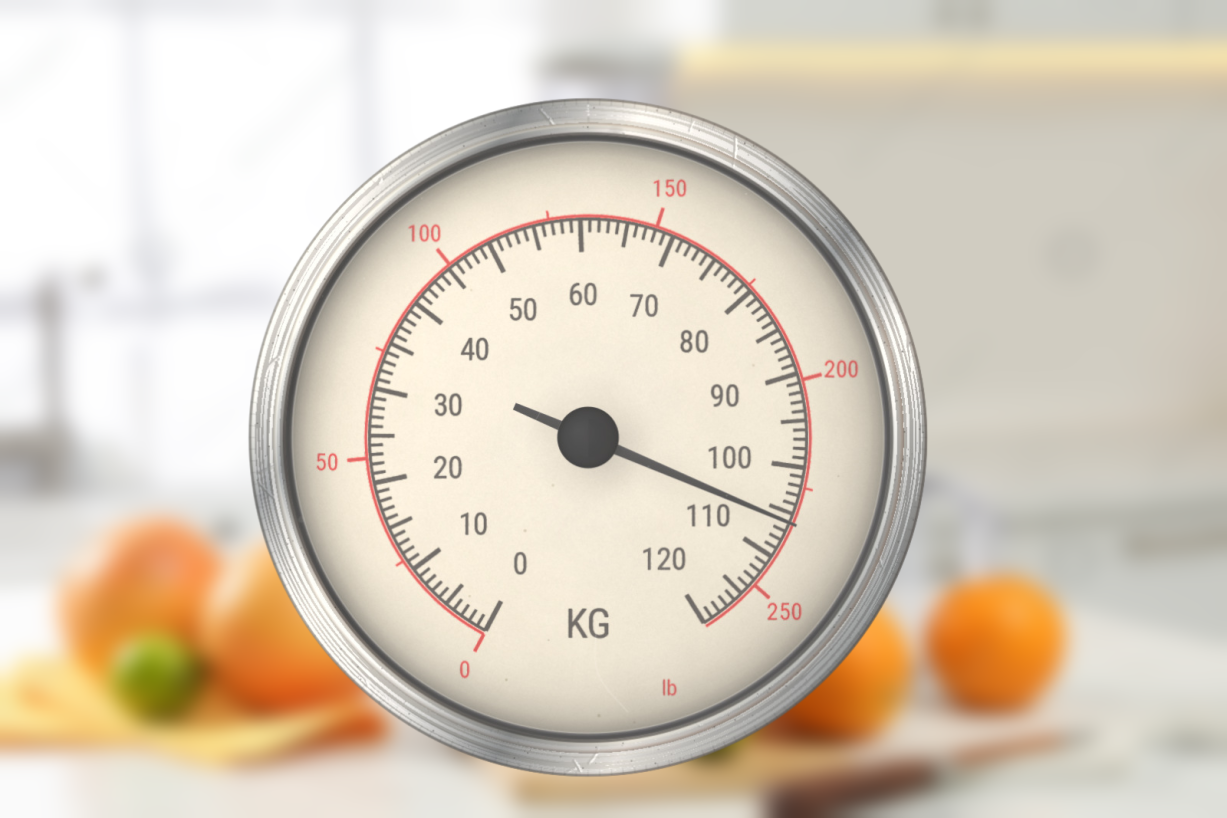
106 kg
